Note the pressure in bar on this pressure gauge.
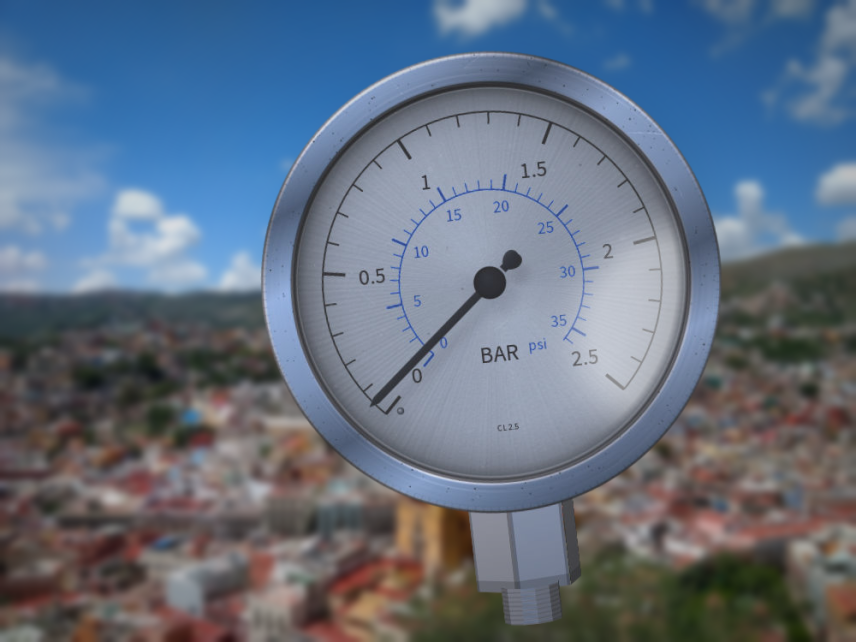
0.05 bar
